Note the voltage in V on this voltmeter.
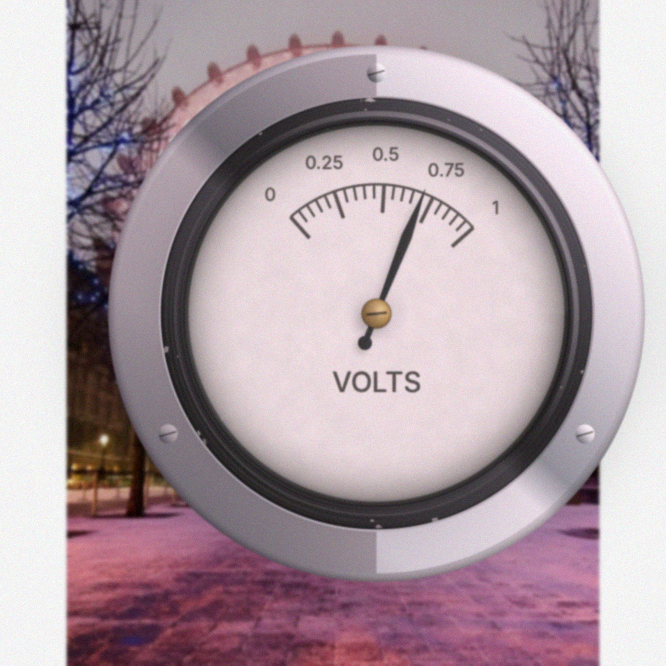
0.7 V
